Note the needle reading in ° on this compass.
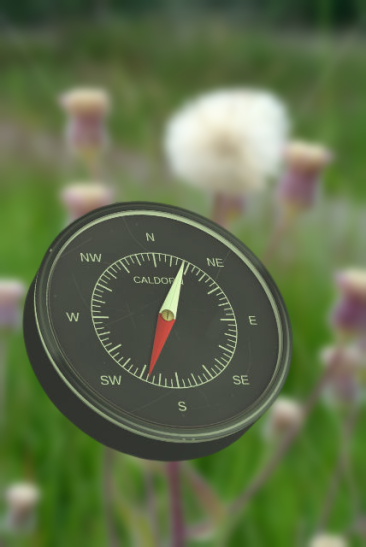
205 °
